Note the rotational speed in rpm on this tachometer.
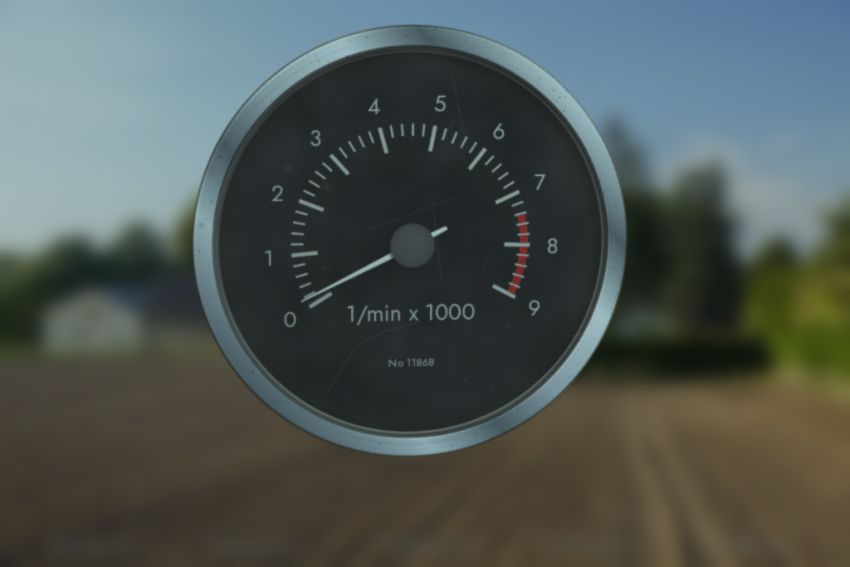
200 rpm
